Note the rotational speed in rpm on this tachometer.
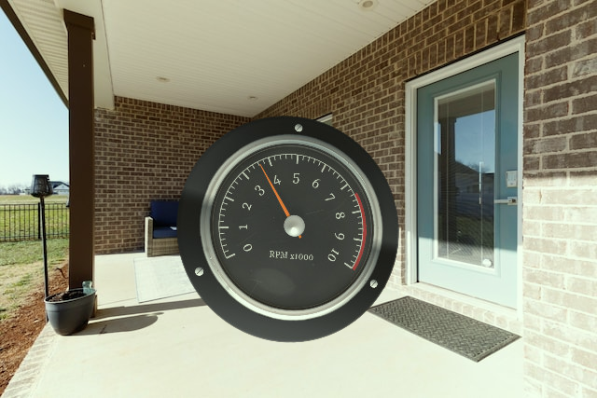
3600 rpm
